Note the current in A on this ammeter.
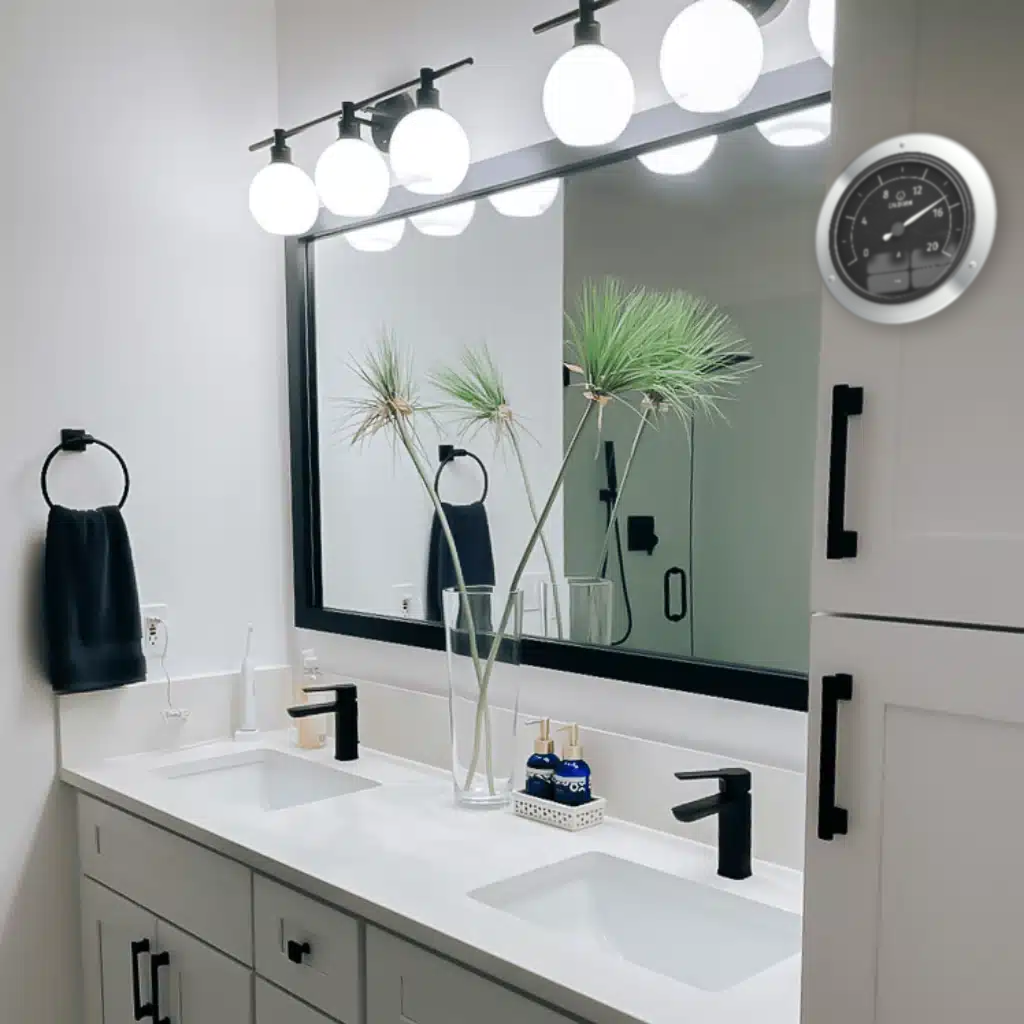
15 A
